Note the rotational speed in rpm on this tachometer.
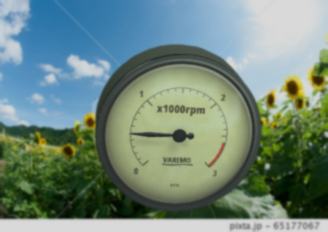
500 rpm
